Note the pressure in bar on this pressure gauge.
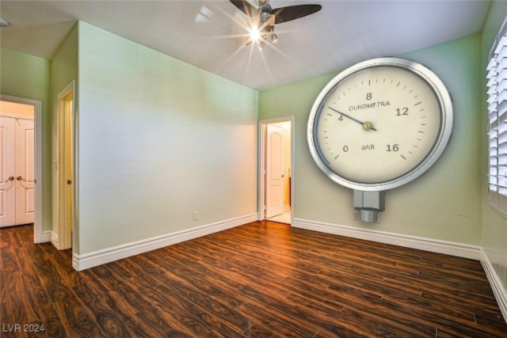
4.5 bar
